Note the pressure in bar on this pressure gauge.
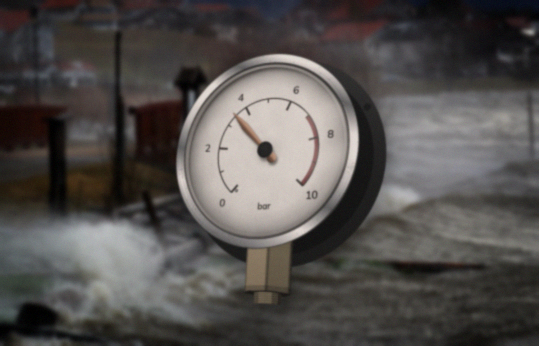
3.5 bar
